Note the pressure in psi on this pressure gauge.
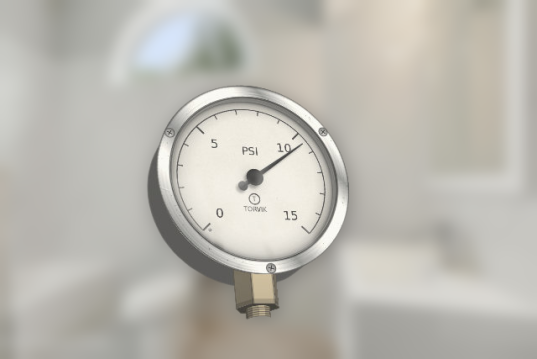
10.5 psi
